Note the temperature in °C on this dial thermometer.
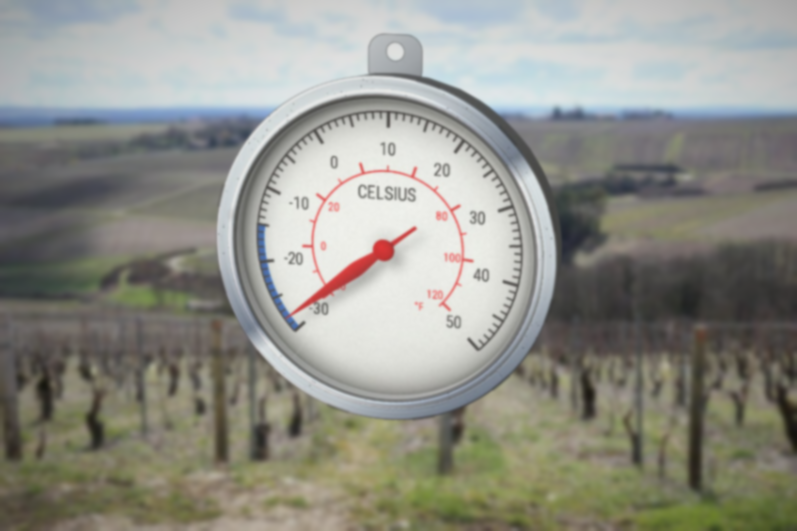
-28 °C
